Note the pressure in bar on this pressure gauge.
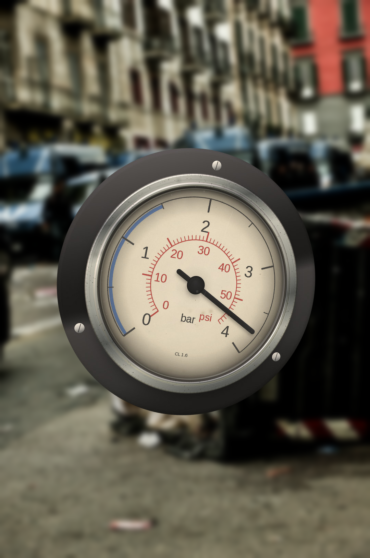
3.75 bar
